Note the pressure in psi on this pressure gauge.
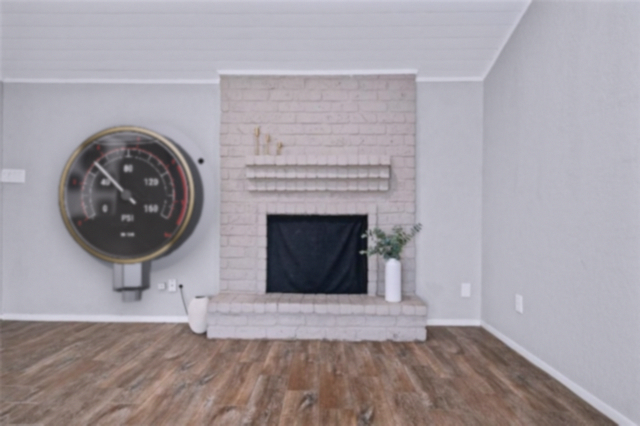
50 psi
